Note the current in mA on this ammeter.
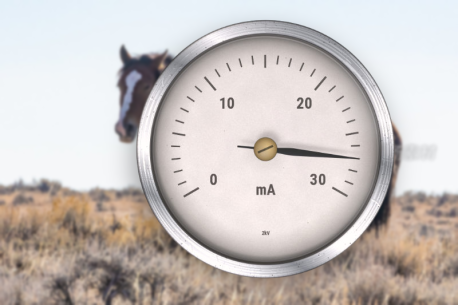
27 mA
